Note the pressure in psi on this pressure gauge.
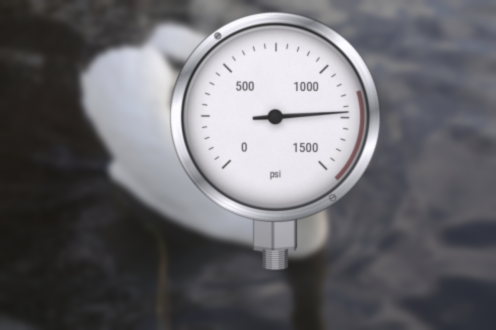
1225 psi
